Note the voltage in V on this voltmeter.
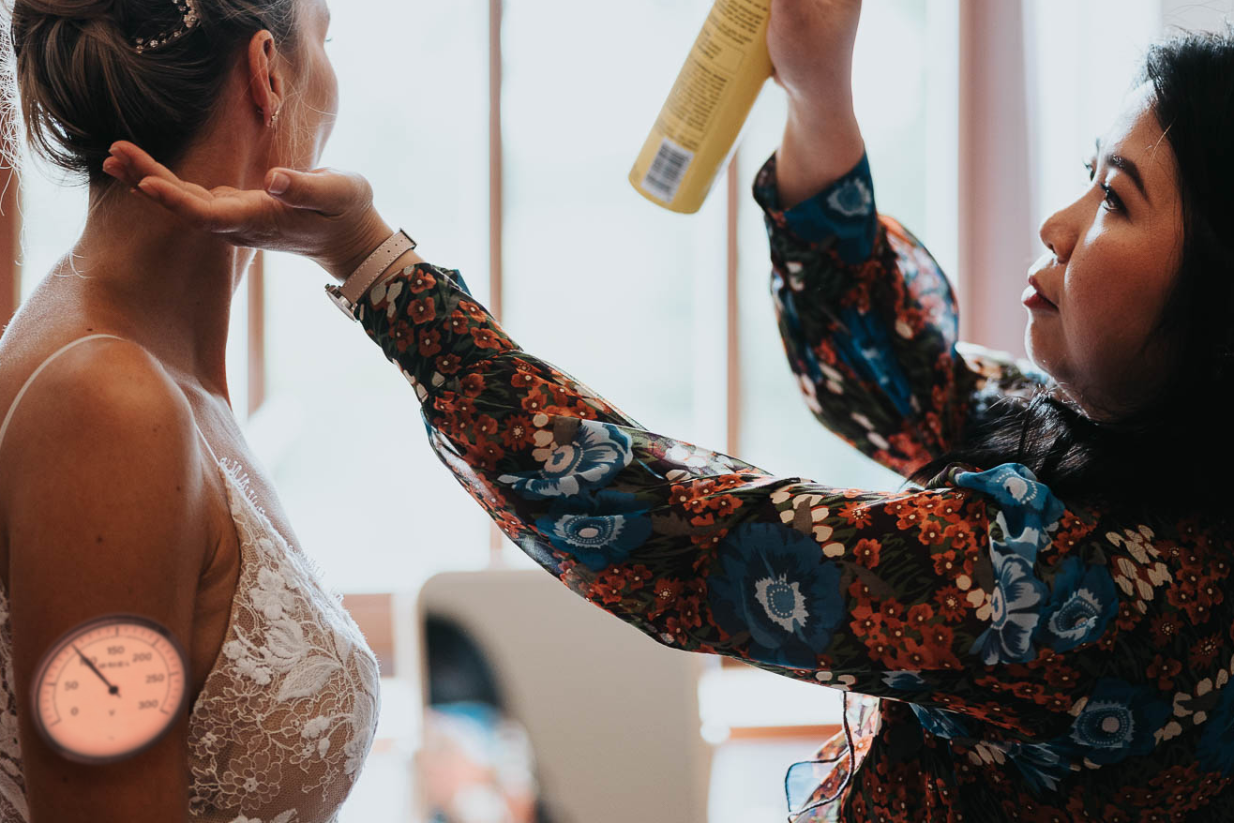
100 V
